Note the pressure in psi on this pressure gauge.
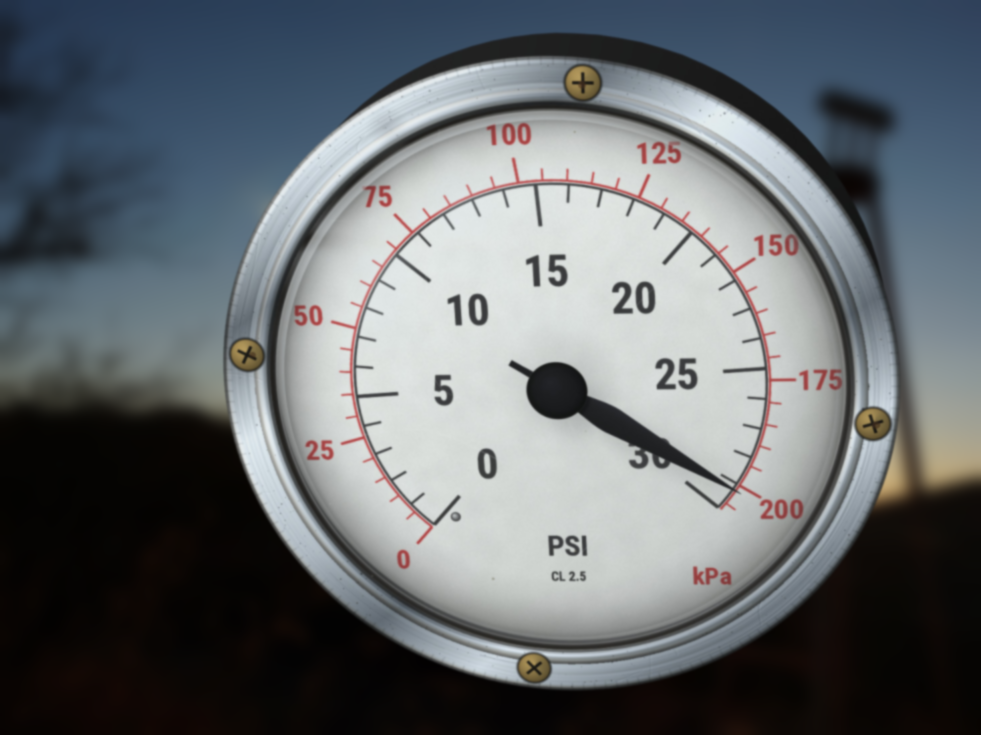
29 psi
